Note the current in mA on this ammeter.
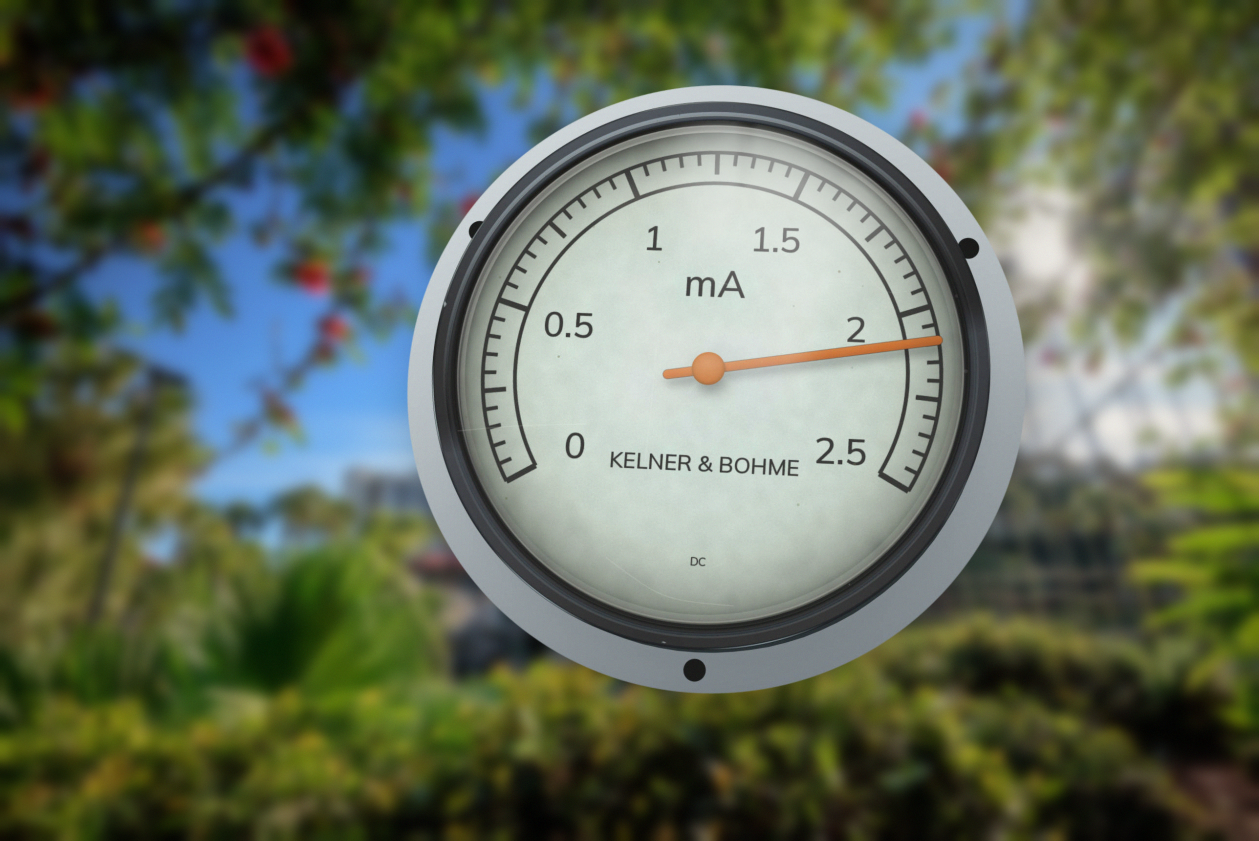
2.1 mA
